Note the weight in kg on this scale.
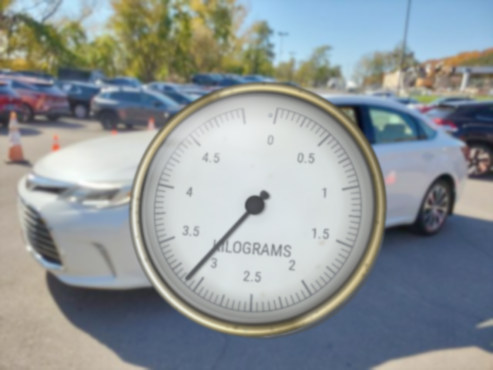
3.1 kg
